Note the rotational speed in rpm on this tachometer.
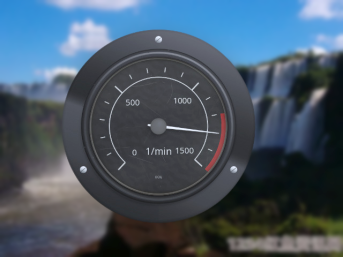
1300 rpm
